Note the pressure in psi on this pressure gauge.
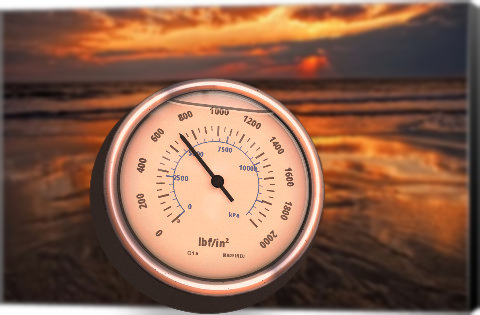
700 psi
